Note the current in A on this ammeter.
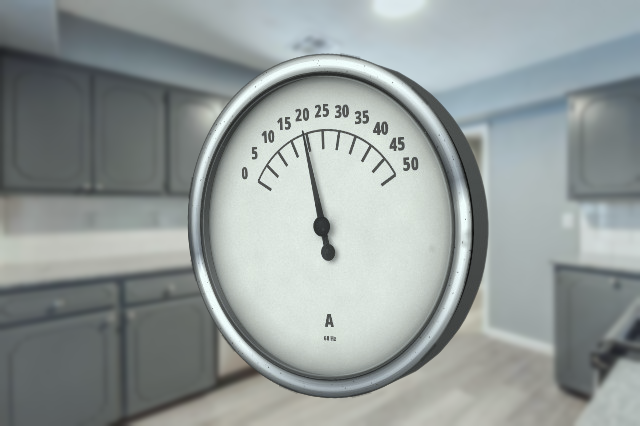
20 A
